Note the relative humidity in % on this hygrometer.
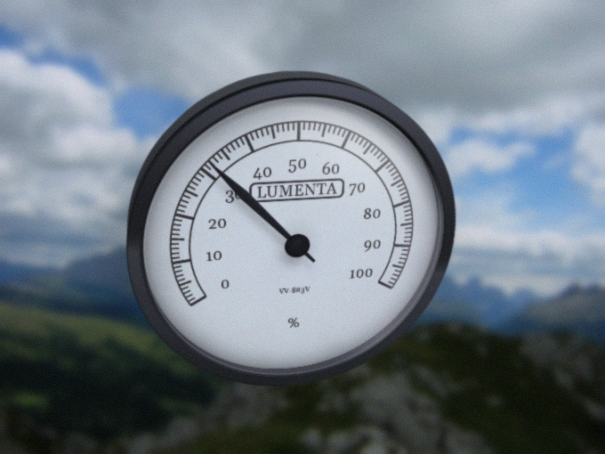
32 %
